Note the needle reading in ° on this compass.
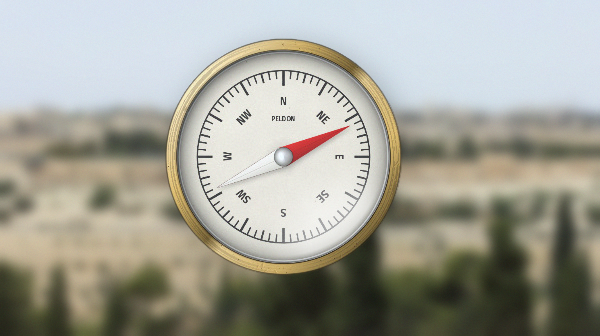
65 °
